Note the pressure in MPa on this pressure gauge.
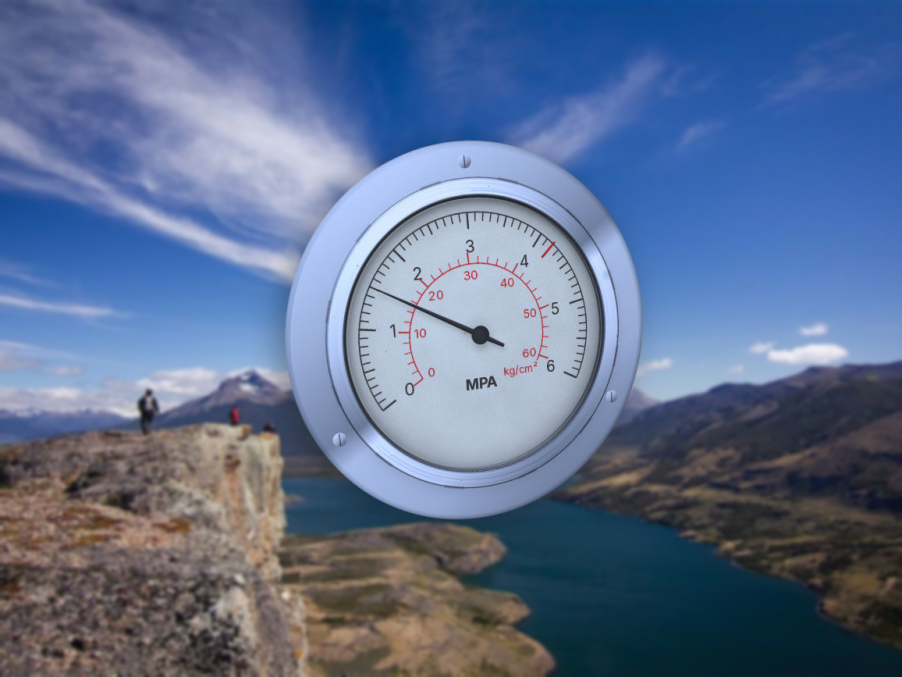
1.5 MPa
